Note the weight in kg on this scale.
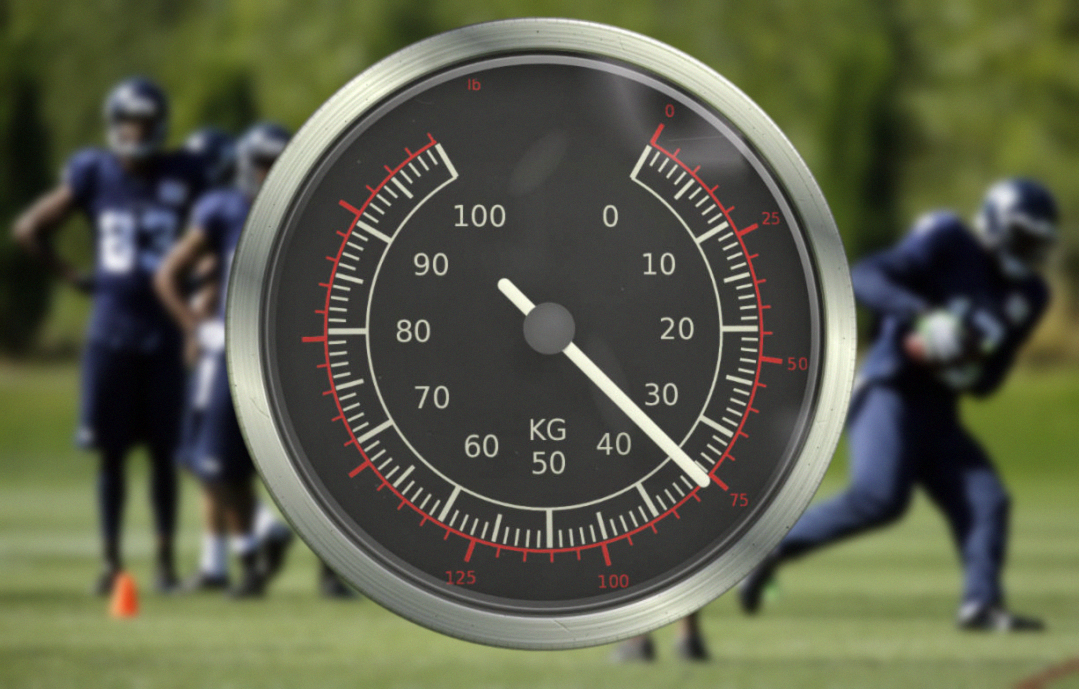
35 kg
